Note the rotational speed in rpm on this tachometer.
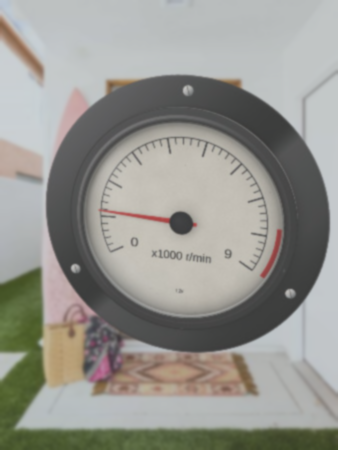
1200 rpm
